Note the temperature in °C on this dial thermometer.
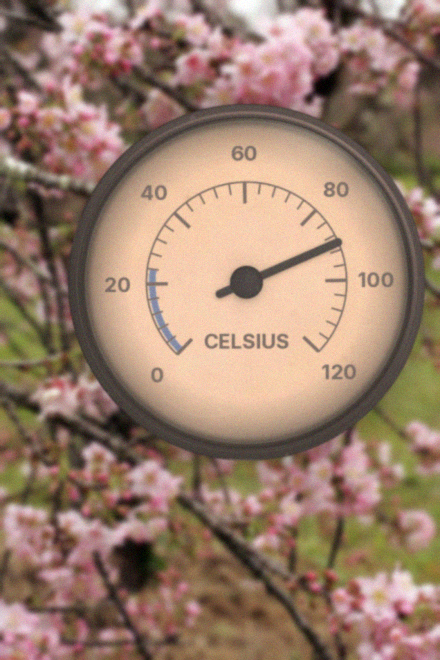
90 °C
